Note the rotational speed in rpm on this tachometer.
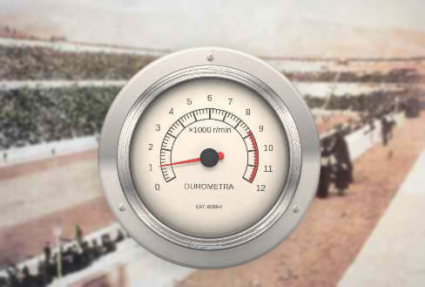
1000 rpm
